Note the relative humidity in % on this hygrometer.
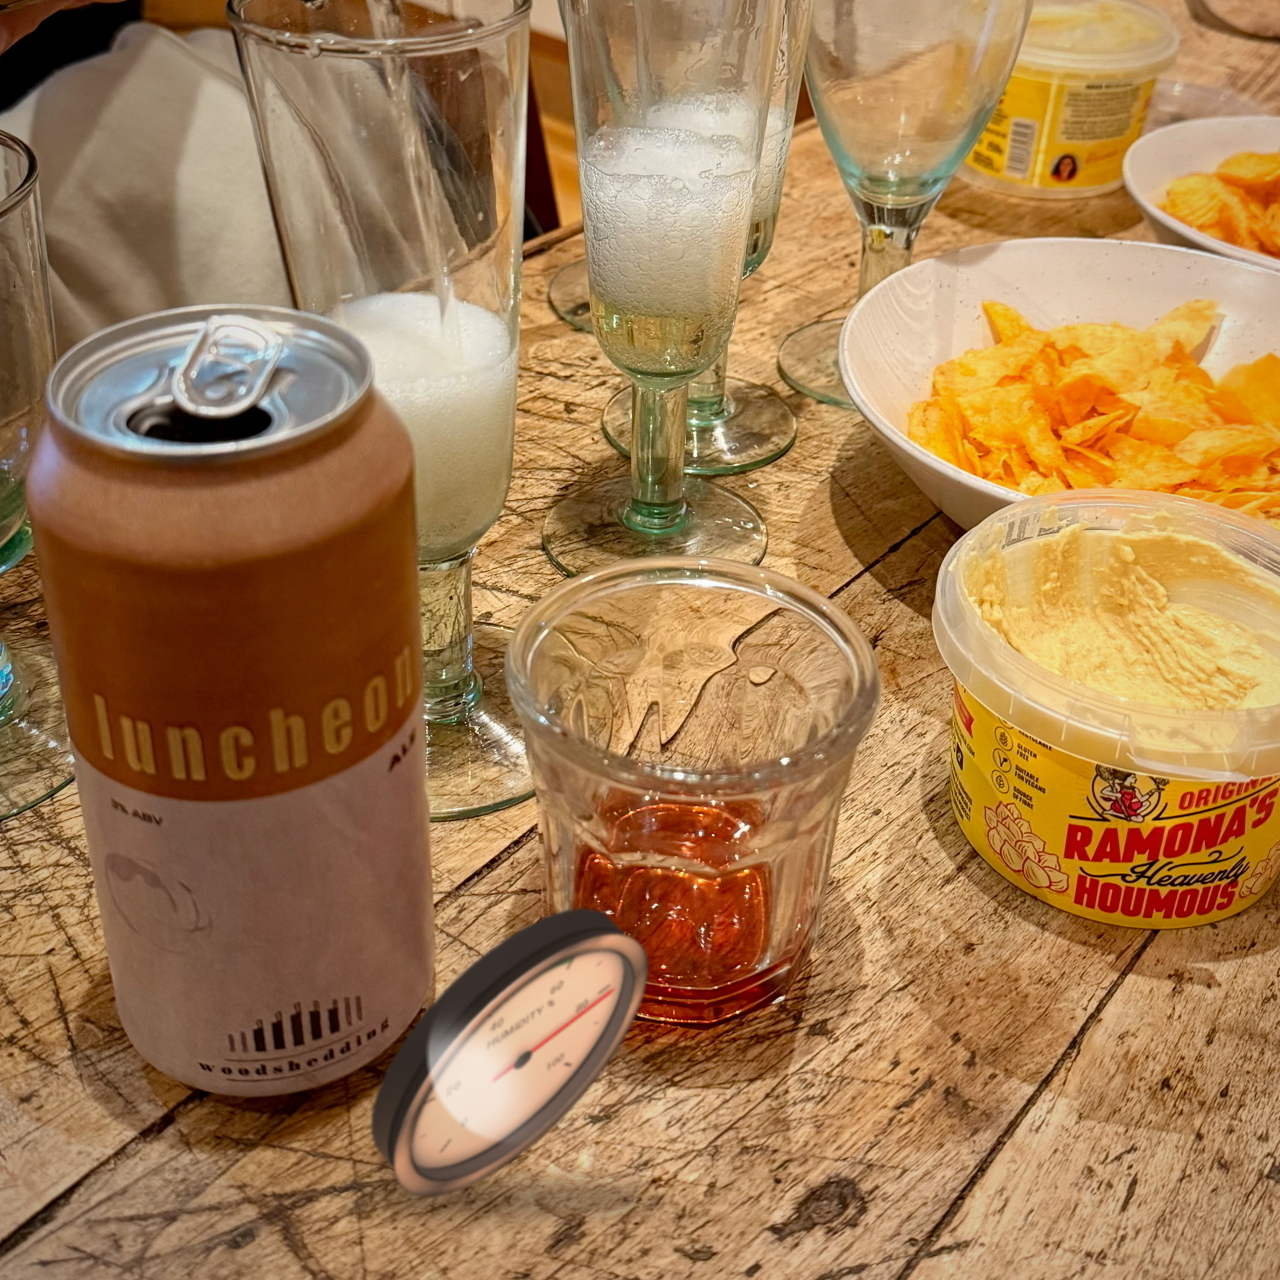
80 %
